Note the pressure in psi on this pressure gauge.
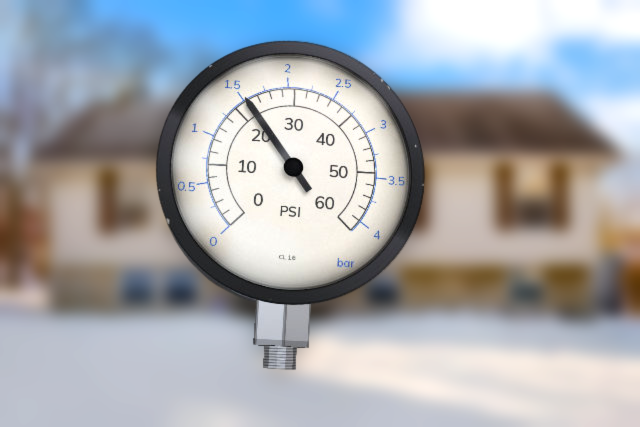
22 psi
